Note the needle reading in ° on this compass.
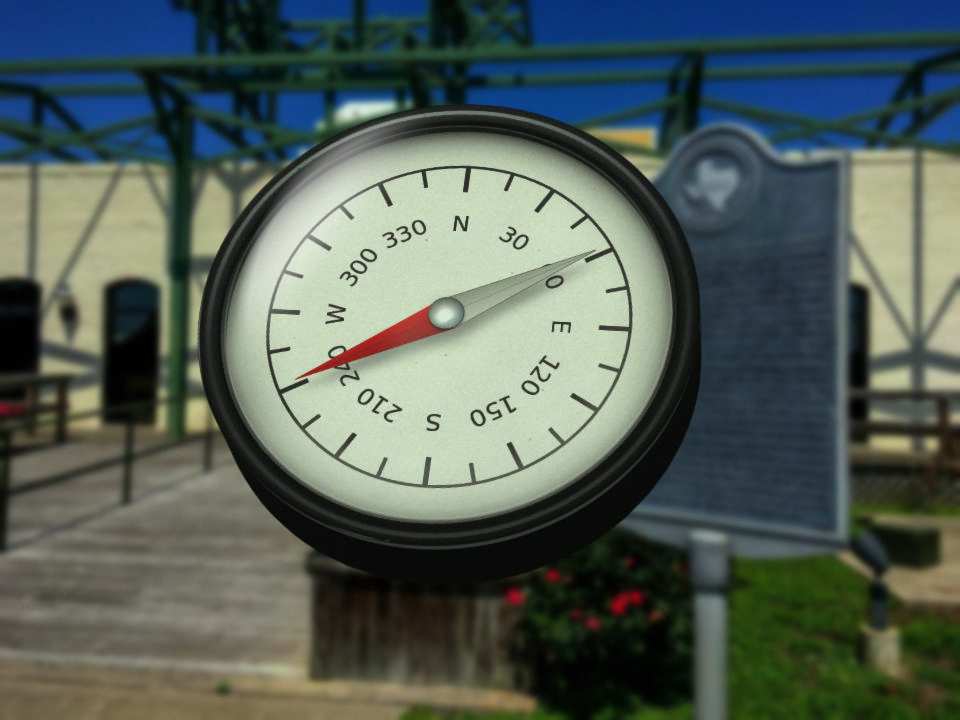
240 °
